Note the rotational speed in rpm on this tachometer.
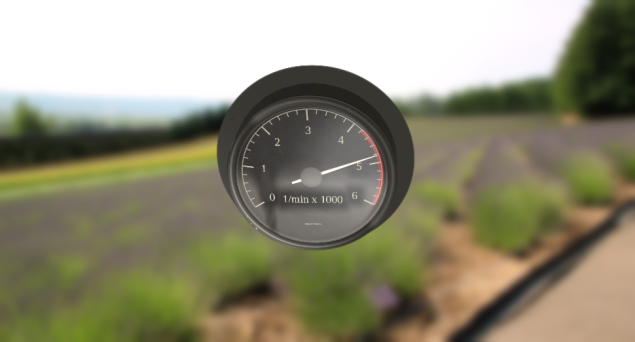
4800 rpm
